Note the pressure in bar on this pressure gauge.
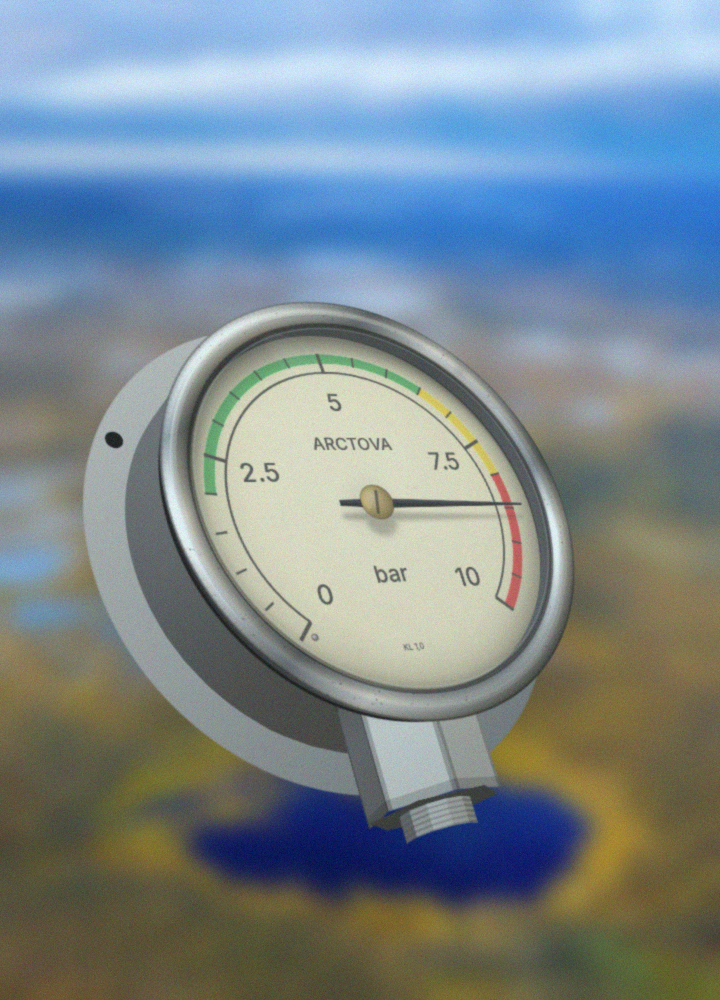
8.5 bar
